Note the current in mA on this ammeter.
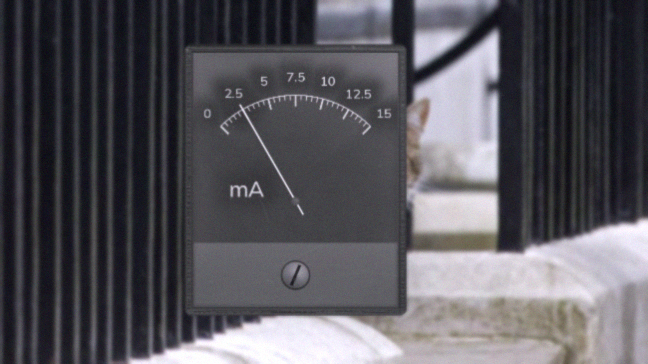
2.5 mA
